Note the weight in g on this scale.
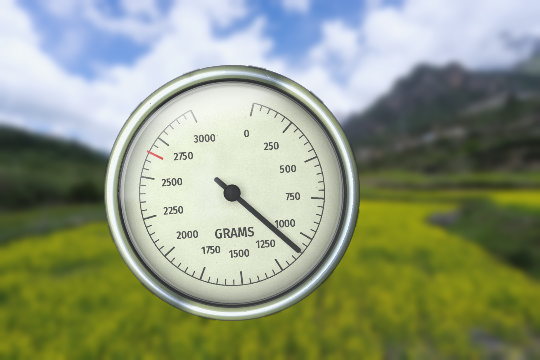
1100 g
